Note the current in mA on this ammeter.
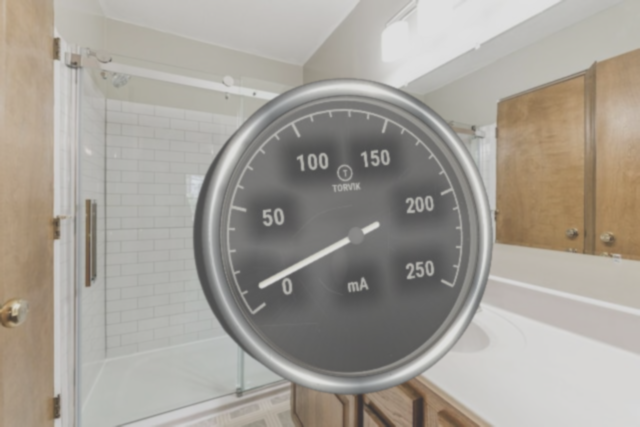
10 mA
